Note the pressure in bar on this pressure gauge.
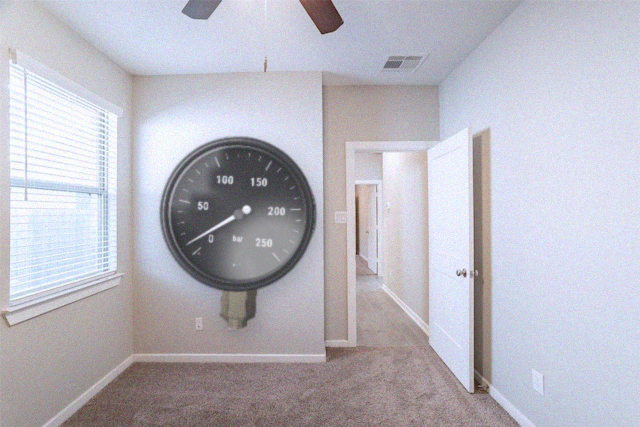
10 bar
